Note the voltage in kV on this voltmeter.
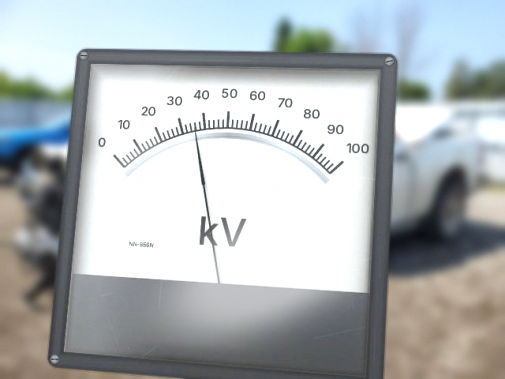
36 kV
